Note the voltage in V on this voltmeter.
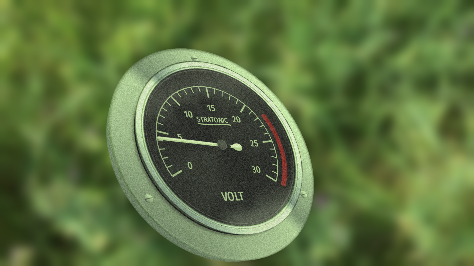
4 V
